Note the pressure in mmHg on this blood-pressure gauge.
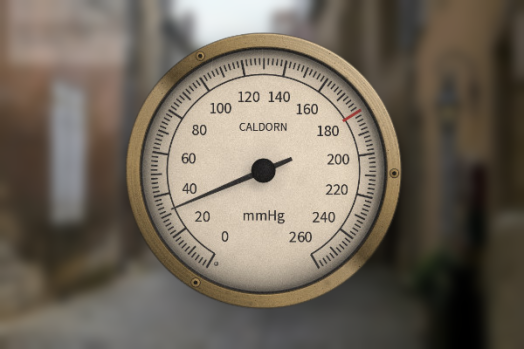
32 mmHg
